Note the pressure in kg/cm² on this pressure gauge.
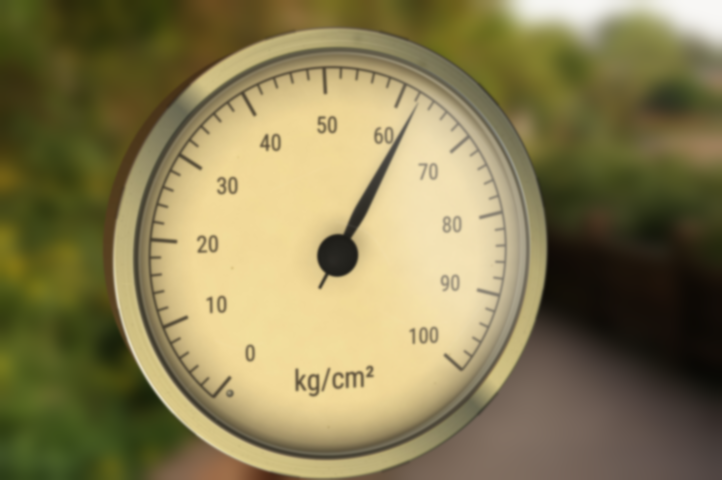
62 kg/cm²
